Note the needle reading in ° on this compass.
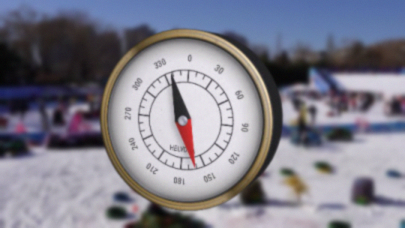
160 °
